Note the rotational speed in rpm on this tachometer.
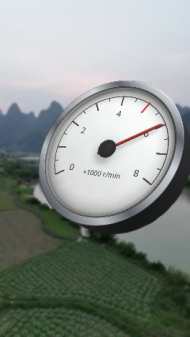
6000 rpm
